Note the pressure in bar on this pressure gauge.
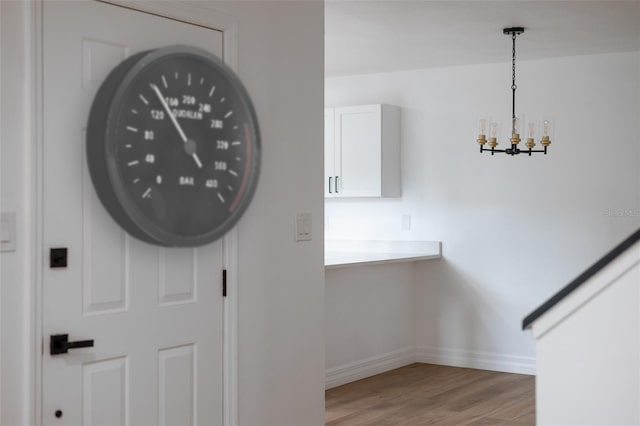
140 bar
